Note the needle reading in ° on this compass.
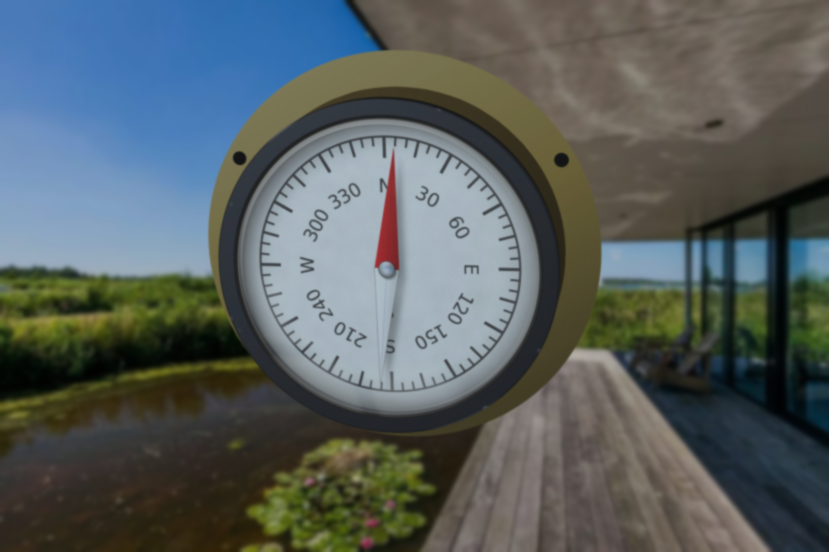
5 °
